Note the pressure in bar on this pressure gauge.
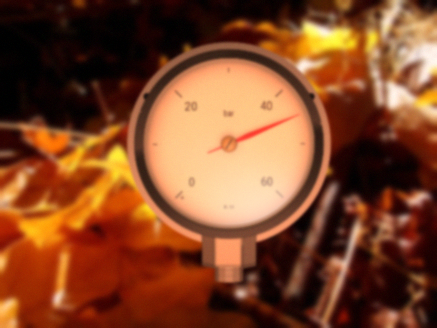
45 bar
